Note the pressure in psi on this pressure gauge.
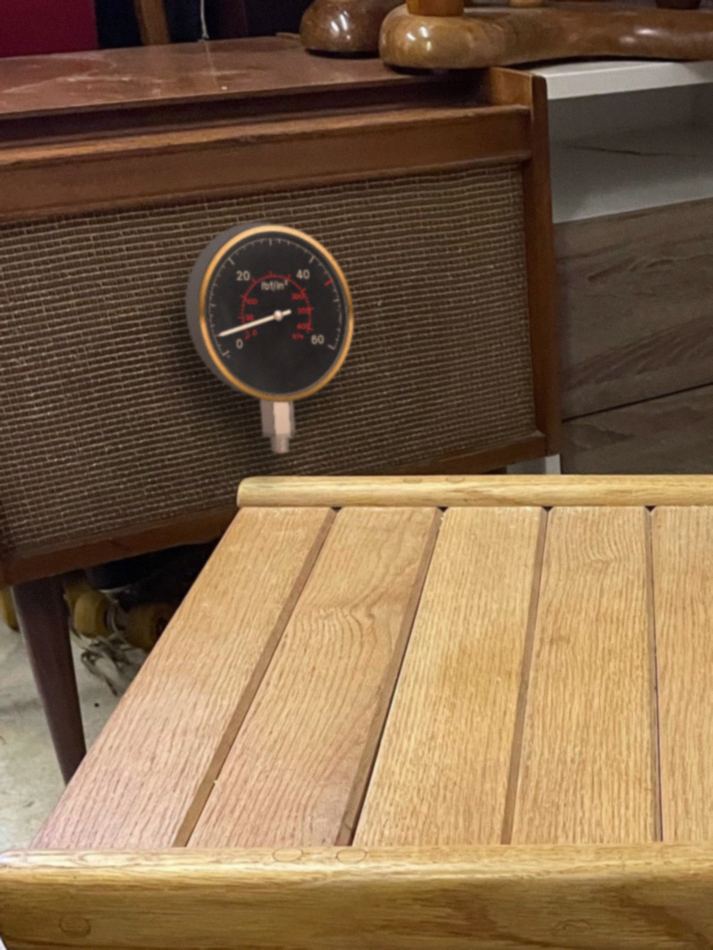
4 psi
